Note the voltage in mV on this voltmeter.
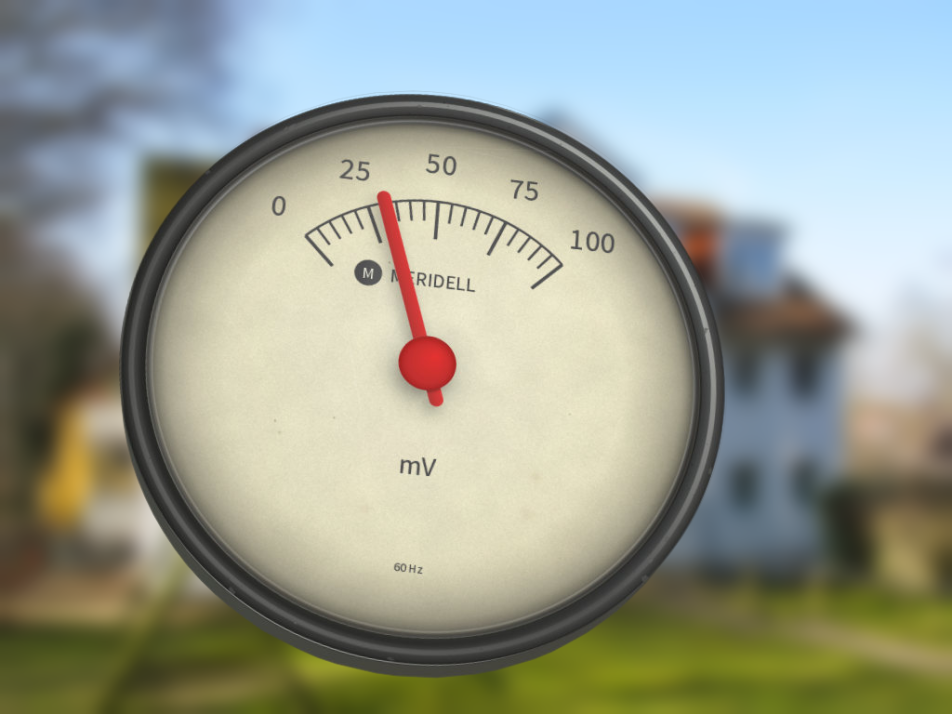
30 mV
